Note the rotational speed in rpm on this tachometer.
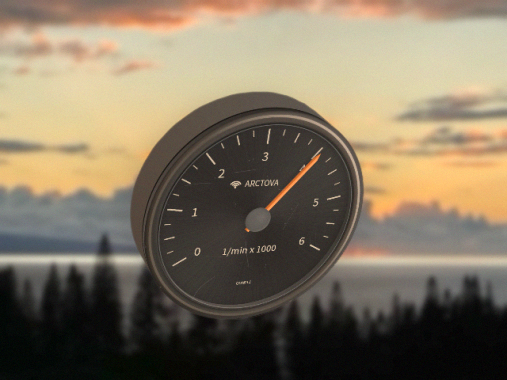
4000 rpm
